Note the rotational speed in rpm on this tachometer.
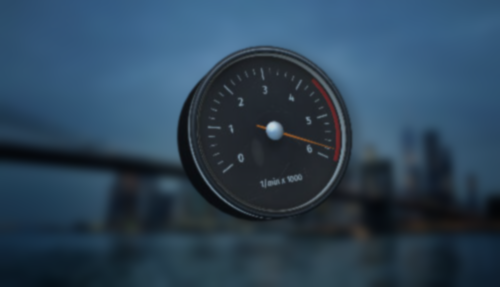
5800 rpm
